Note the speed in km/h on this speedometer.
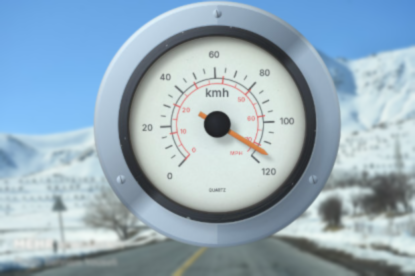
115 km/h
